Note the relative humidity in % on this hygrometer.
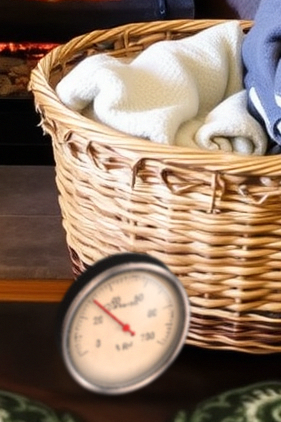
30 %
